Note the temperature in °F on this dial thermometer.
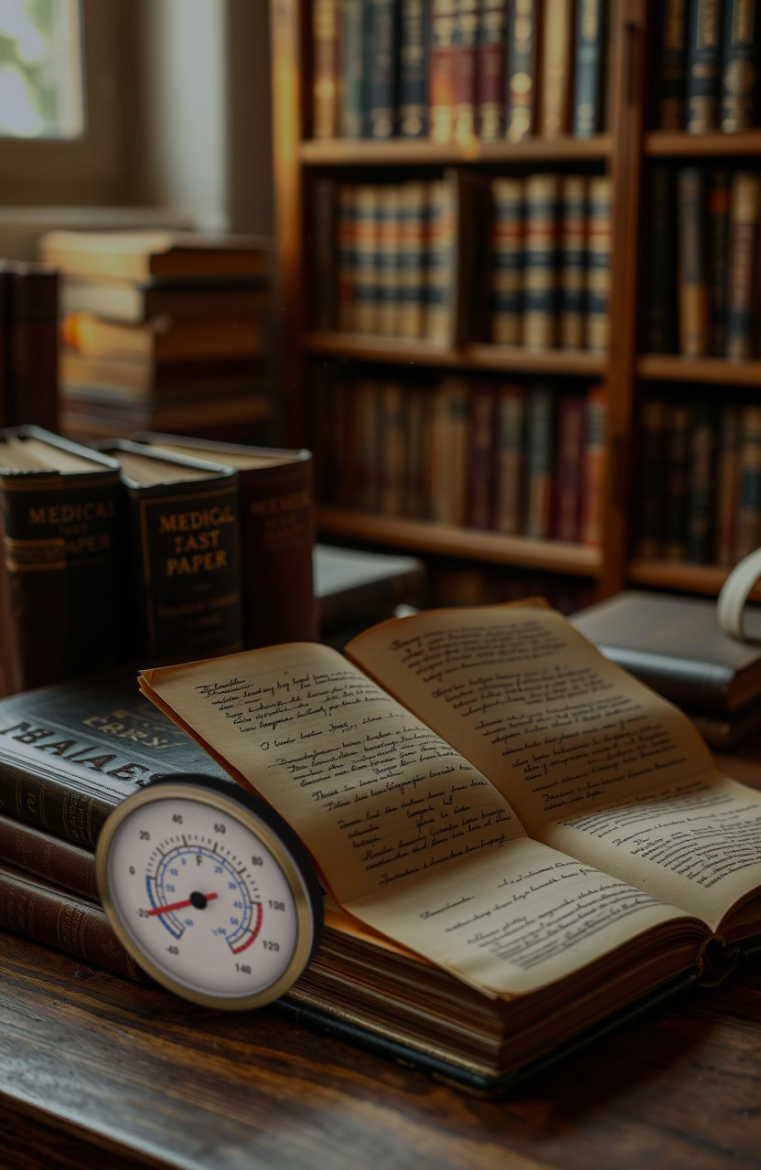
-20 °F
